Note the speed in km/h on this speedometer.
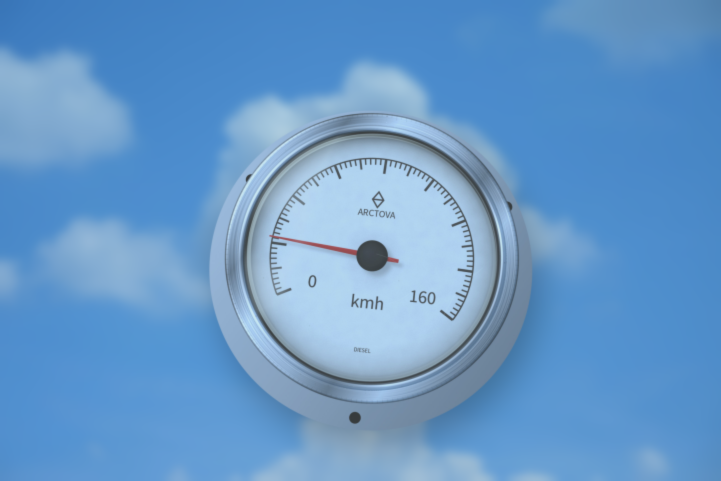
22 km/h
